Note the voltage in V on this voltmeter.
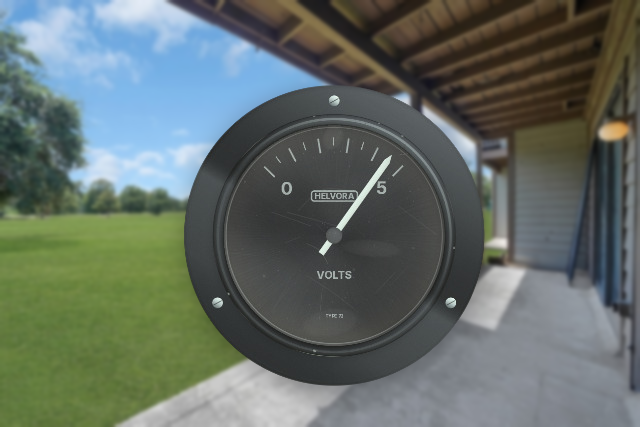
4.5 V
